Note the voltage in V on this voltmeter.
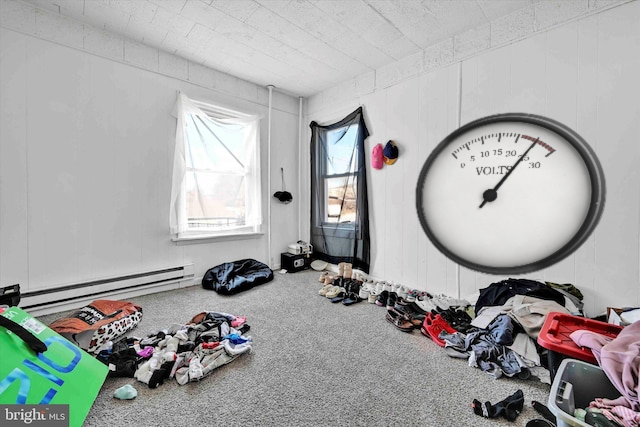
25 V
